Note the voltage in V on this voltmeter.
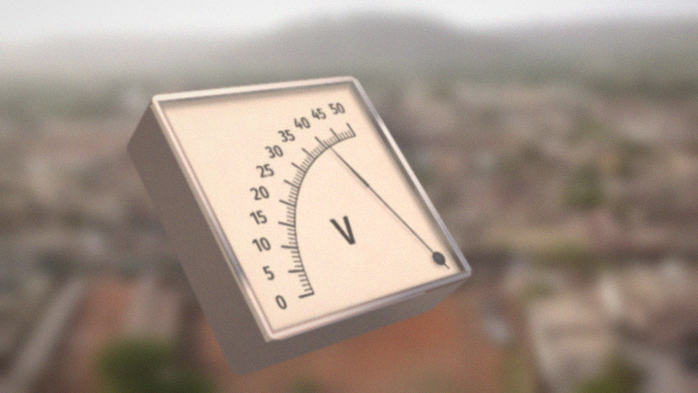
40 V
